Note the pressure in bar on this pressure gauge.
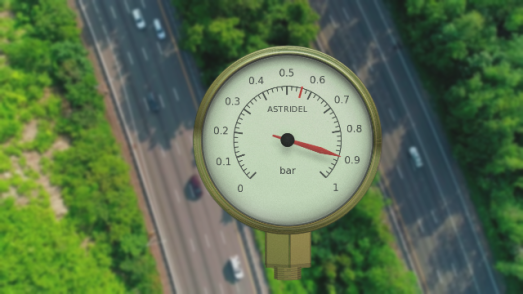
0.9 bar
